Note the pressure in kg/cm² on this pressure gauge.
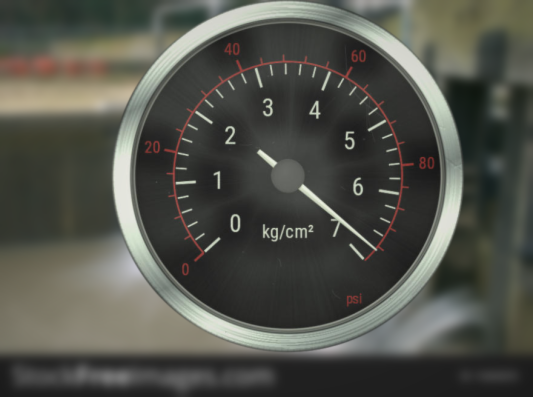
6.8 kg/cm²
